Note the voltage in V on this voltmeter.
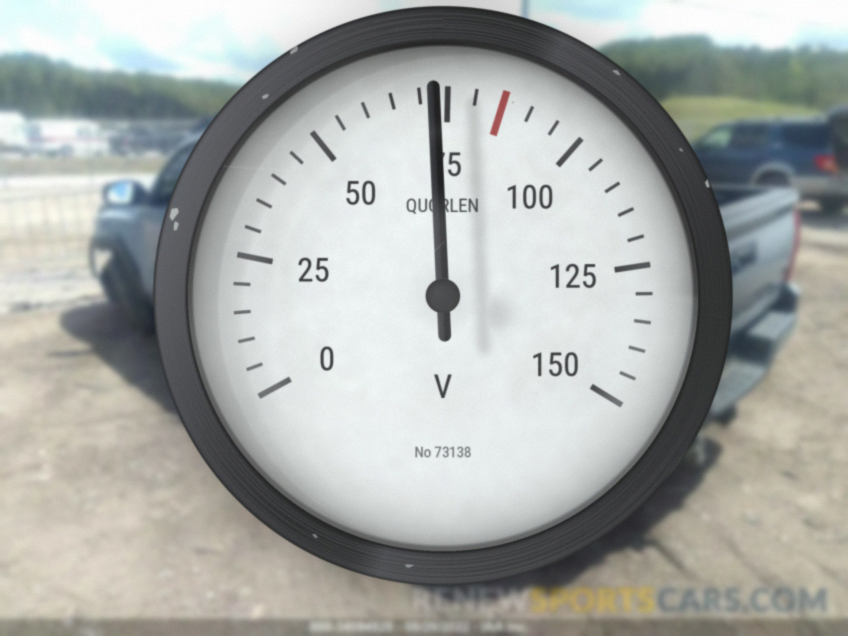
72.5 V
